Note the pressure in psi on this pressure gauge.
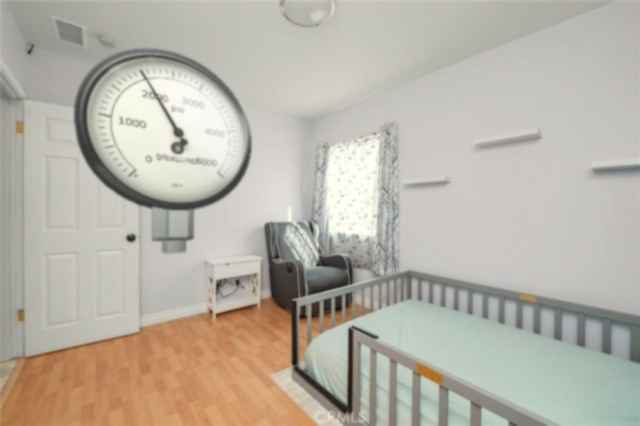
2000 psi
